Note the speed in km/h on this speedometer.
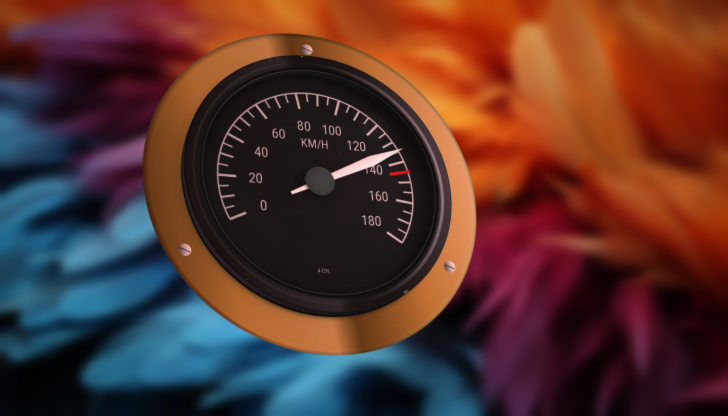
135 km/h
